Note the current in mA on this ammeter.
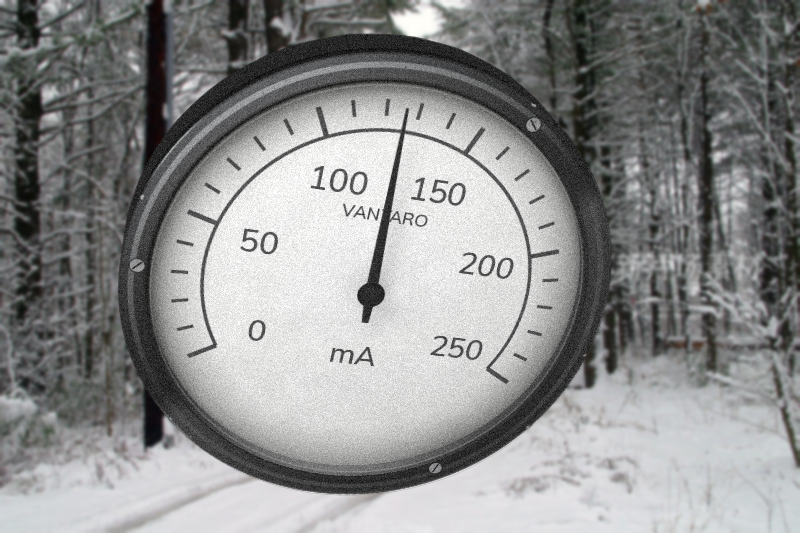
125 mA
